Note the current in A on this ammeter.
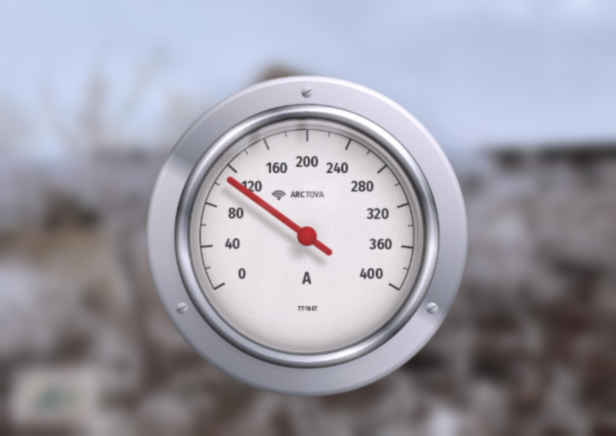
110 A
